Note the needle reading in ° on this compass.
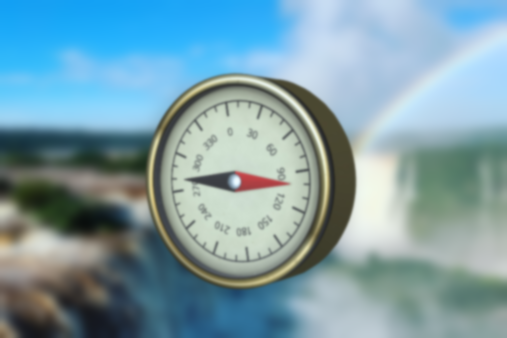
100 °
